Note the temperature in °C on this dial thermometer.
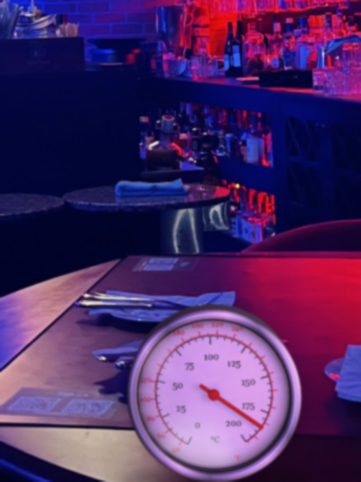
185 °C
